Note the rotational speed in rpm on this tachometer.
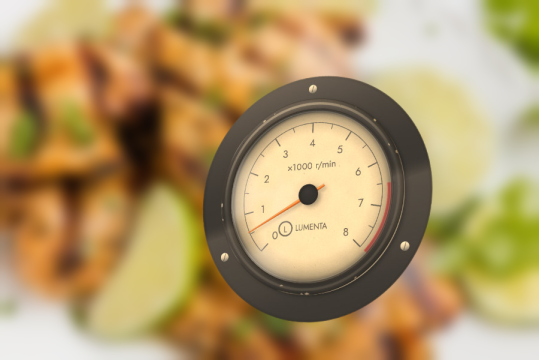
500 rpm
